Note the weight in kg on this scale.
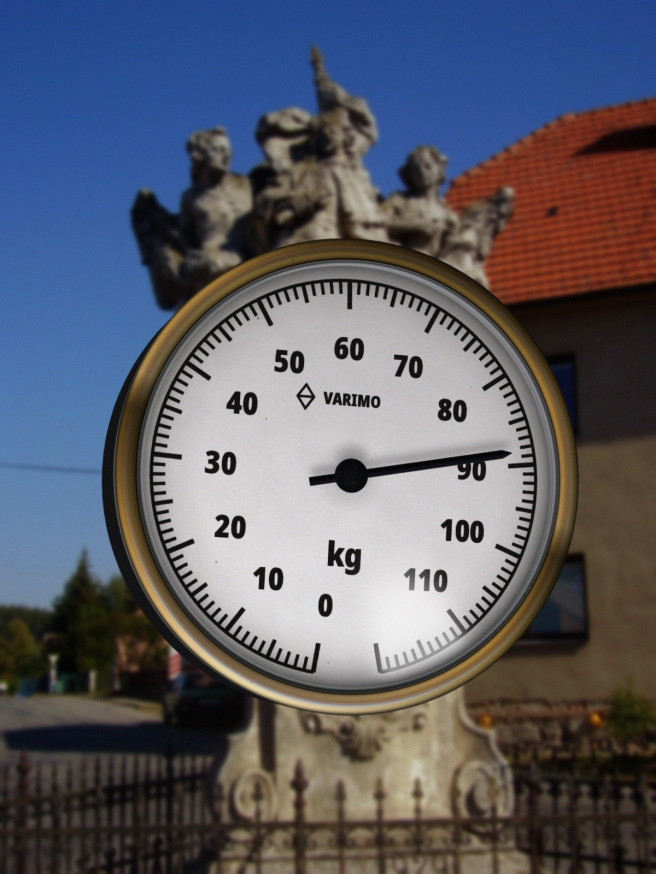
88.5 kg
